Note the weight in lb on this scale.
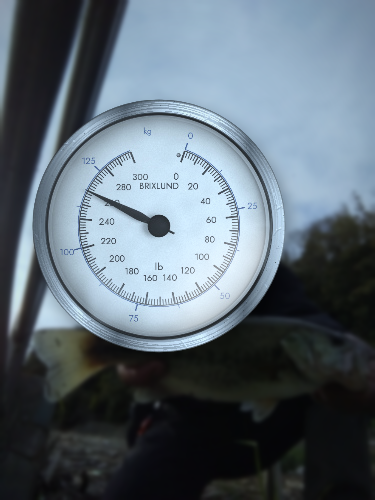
260 lb
